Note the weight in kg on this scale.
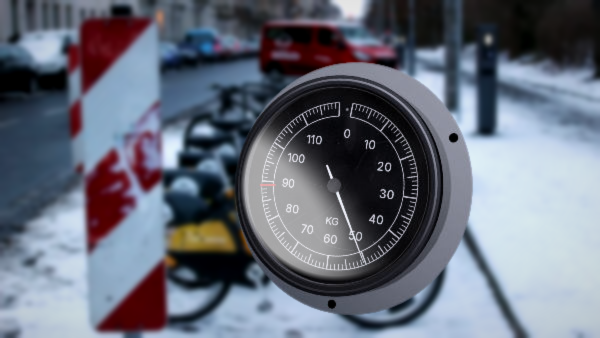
50 kg
